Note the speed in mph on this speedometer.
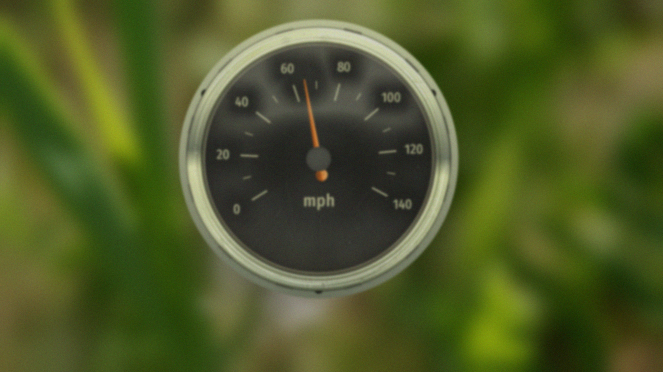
65 mph
